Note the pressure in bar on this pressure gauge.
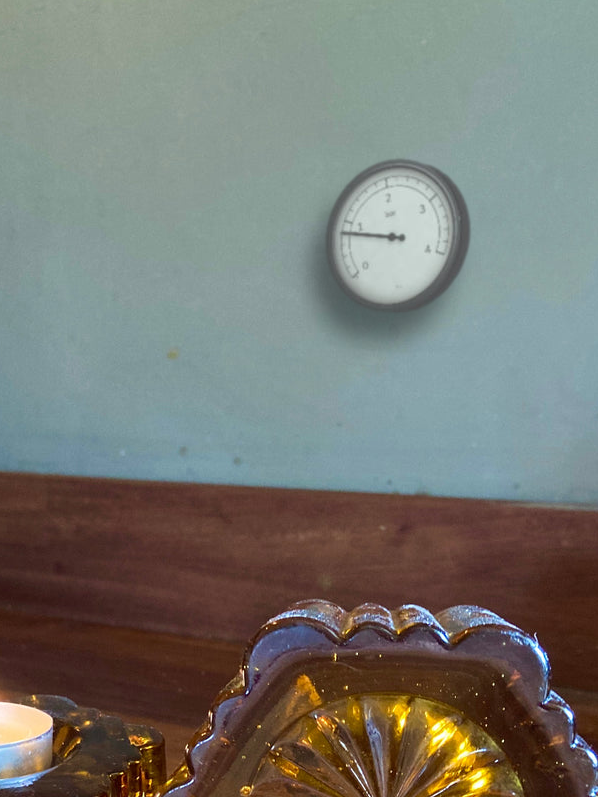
0.8 bar
